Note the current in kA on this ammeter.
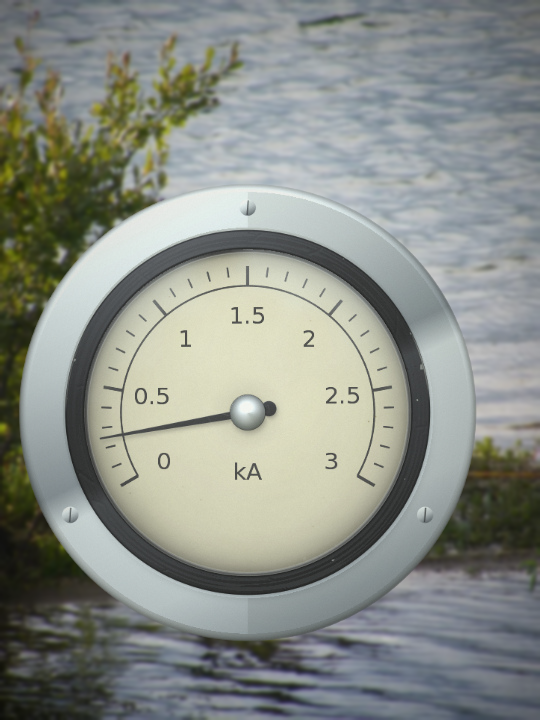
0.25 kA
